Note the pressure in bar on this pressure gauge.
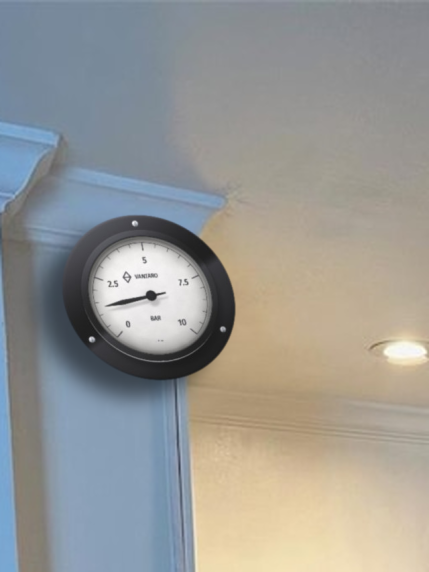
1.25 bar
